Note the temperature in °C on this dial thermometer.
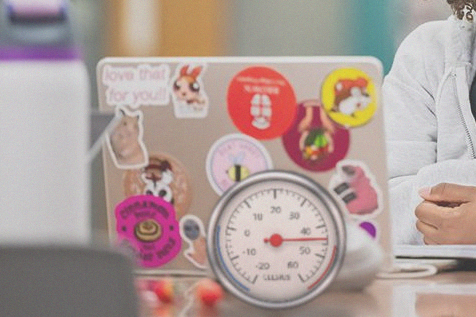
44 °C
